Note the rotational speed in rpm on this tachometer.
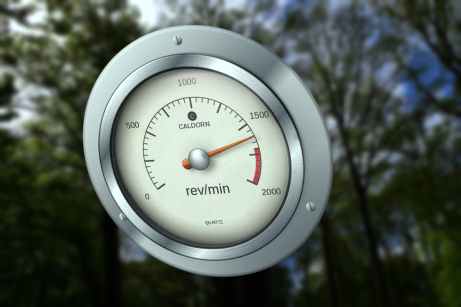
1600 rpm
